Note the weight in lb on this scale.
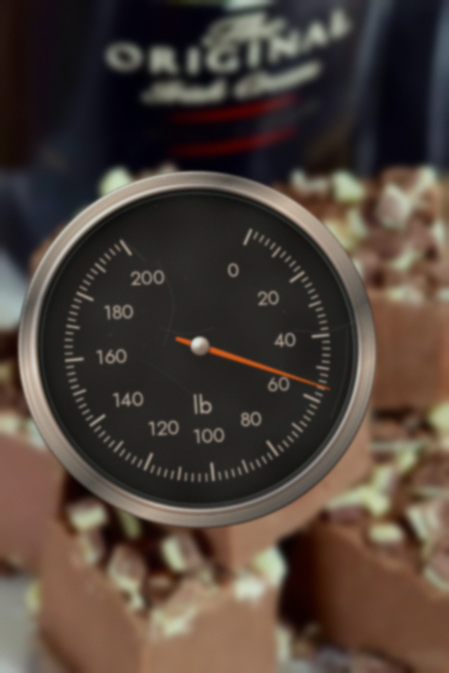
56 lb
